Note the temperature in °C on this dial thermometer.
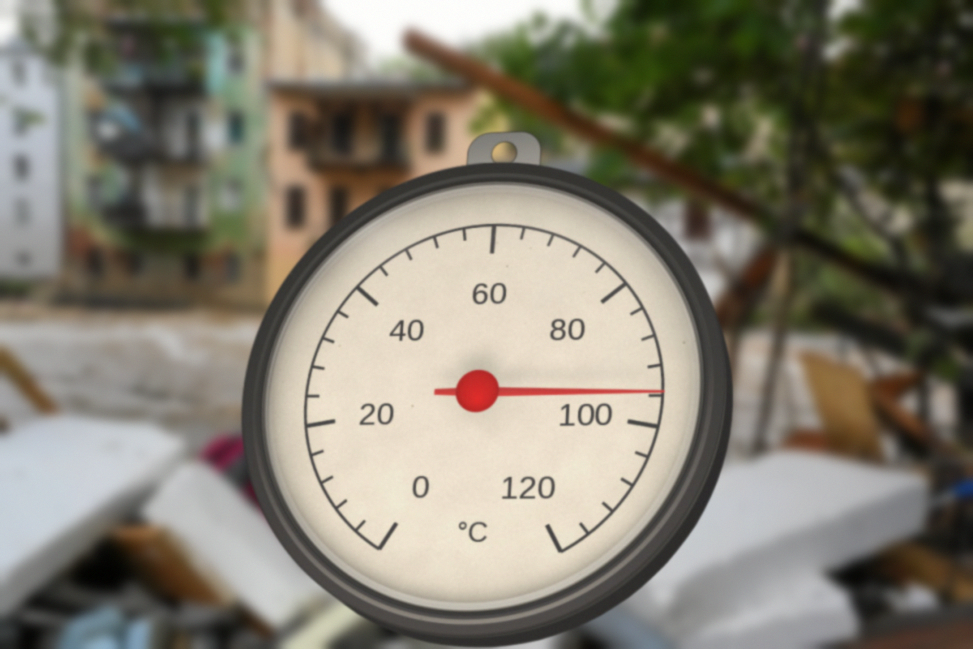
96 °C
